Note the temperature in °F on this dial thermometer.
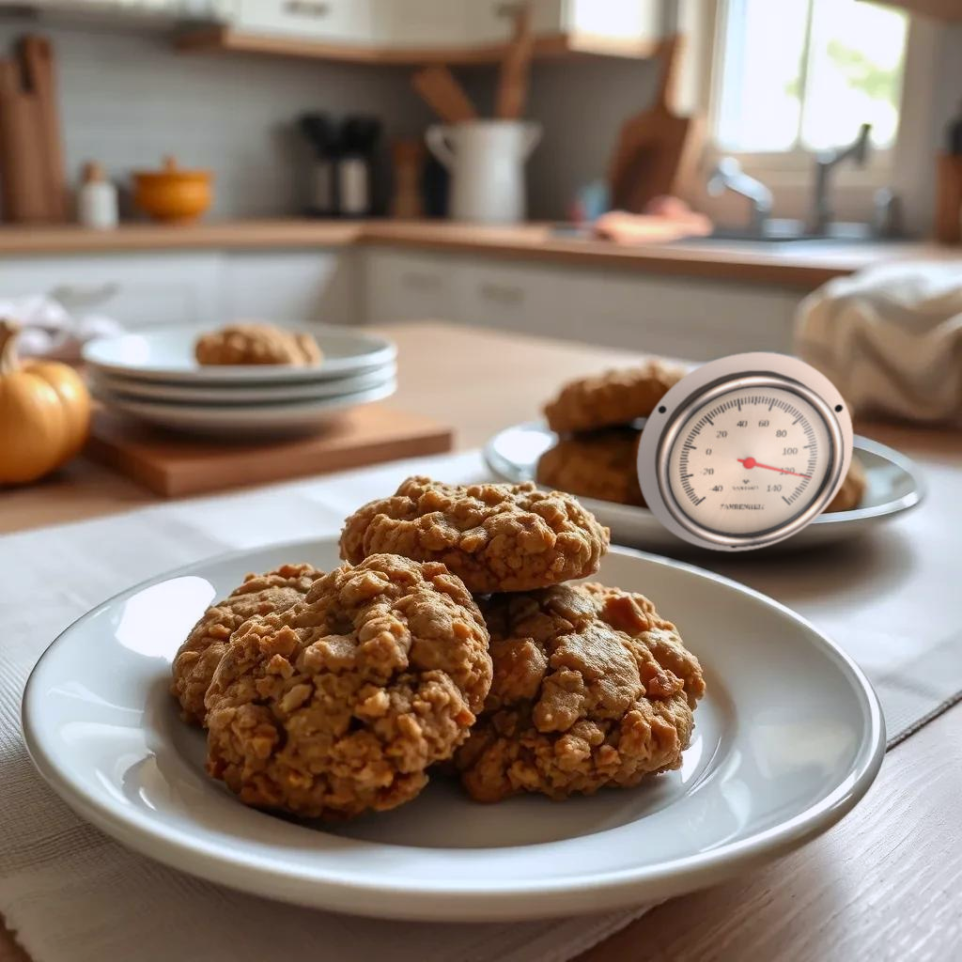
120 °F
